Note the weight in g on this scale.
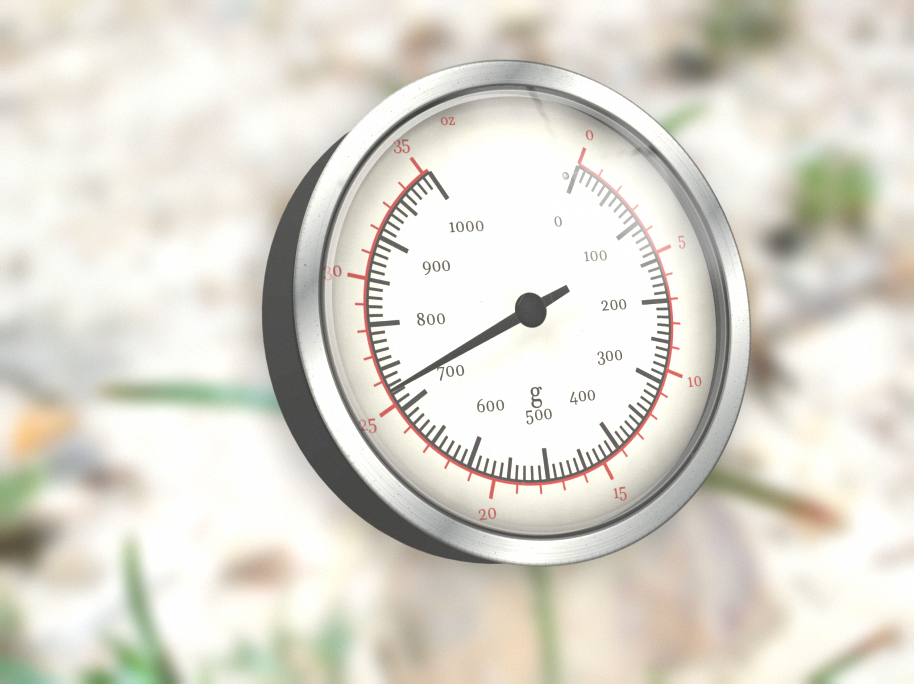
725 g
